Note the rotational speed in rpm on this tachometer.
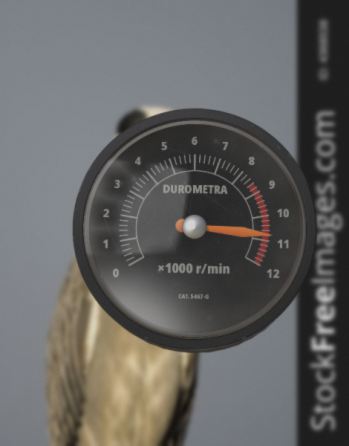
10800 rpm
